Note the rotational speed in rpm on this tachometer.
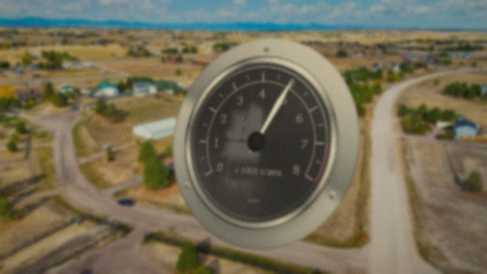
5000 rpm
